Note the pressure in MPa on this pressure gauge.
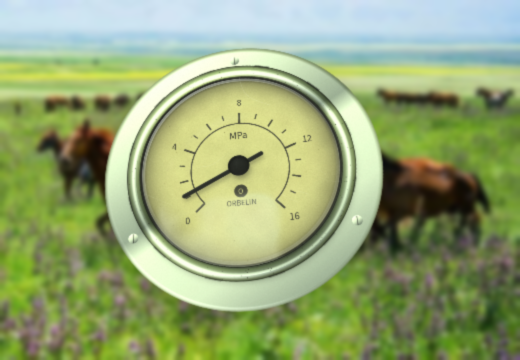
1 MPa
